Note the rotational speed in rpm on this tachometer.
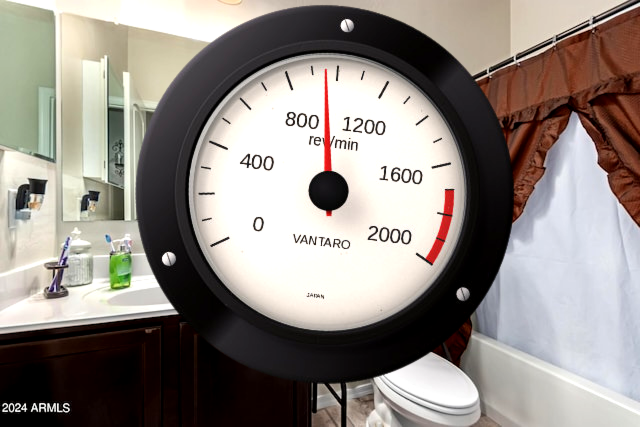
950 rpm
